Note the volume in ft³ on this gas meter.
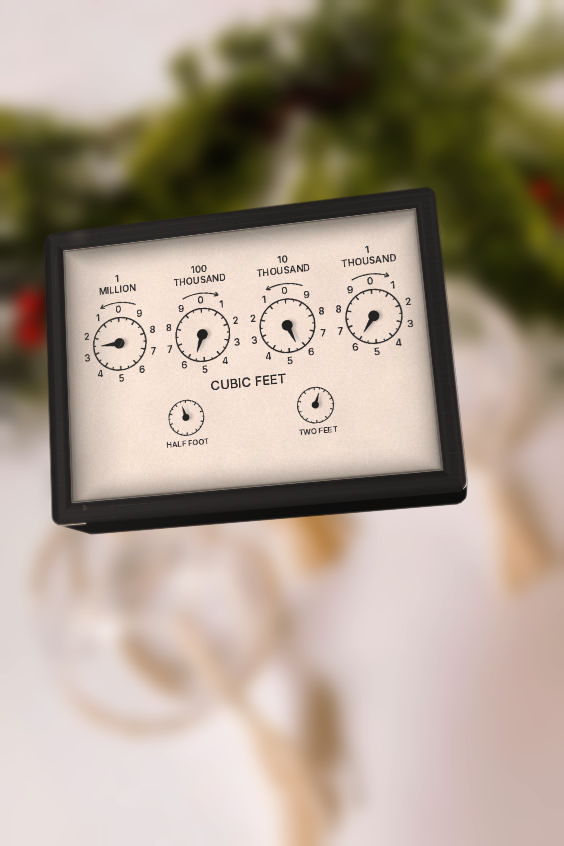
255600 ft³
